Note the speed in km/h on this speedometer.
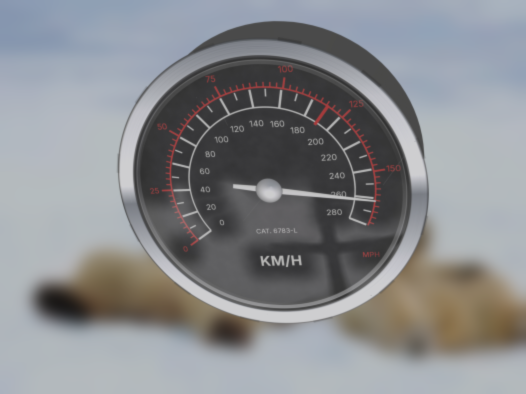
260 km/h
